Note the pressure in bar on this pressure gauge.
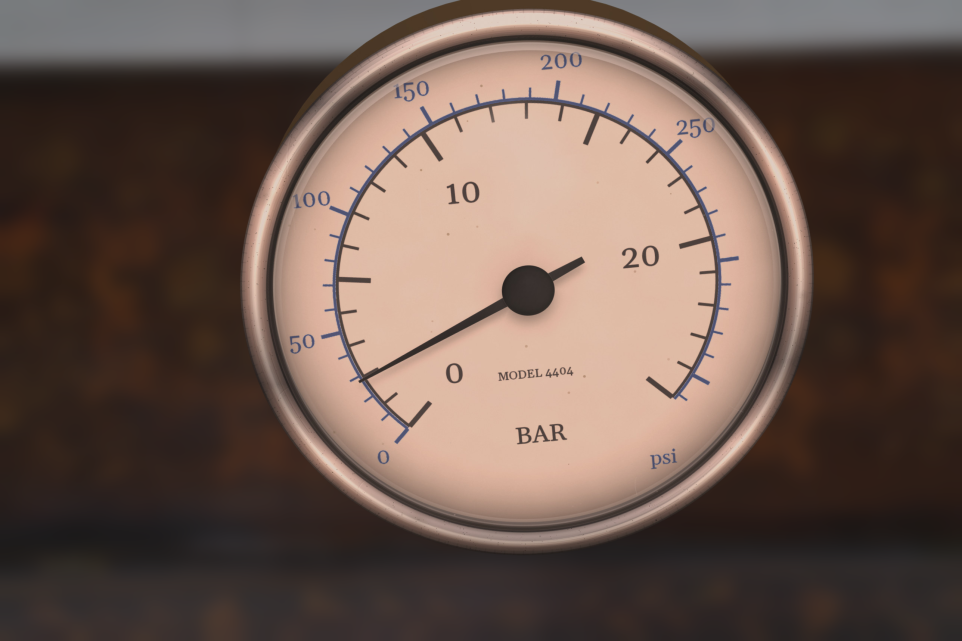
2 bar
